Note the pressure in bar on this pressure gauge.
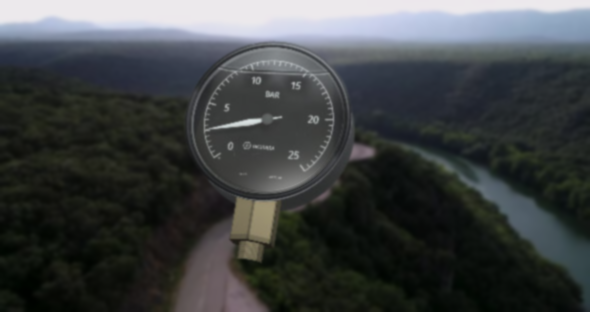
2.5 bar
